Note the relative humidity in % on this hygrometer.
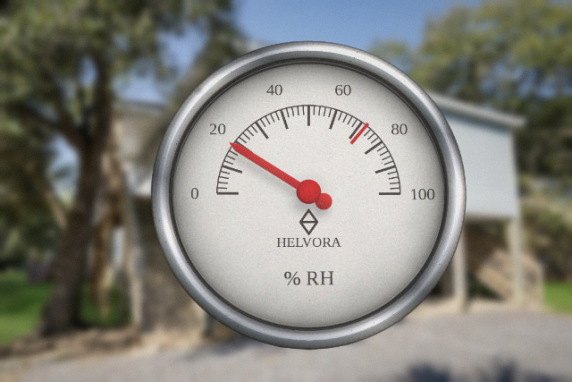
18 %
